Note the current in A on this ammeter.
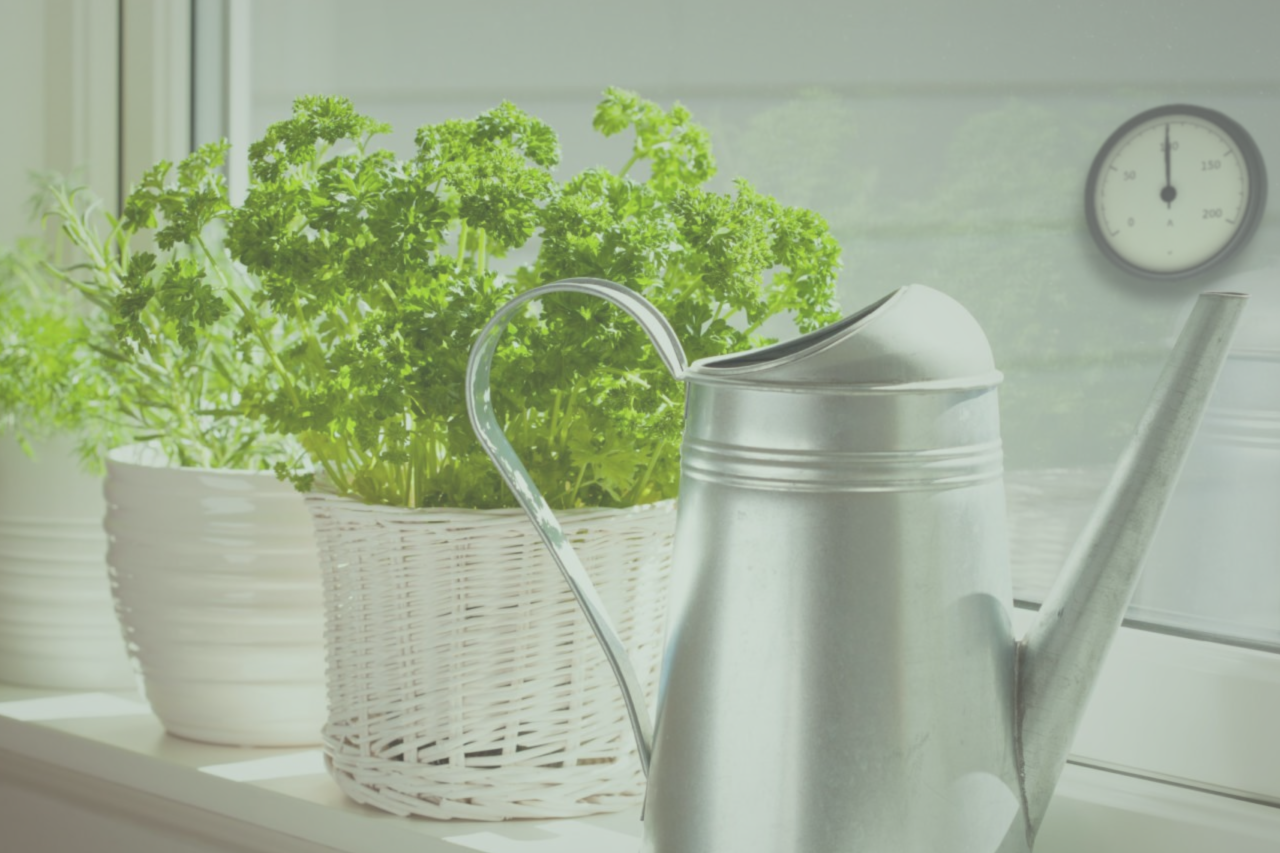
100 A
